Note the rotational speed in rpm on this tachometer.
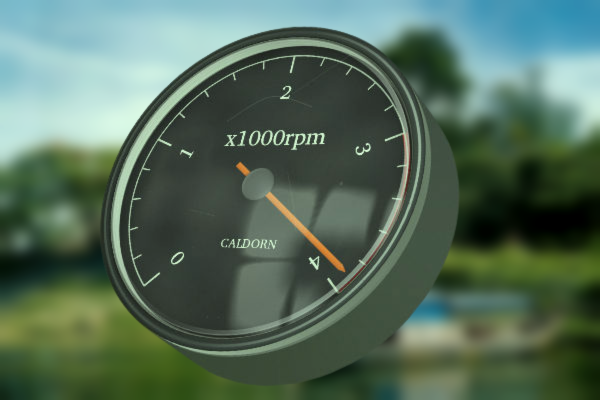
3900 rpm
